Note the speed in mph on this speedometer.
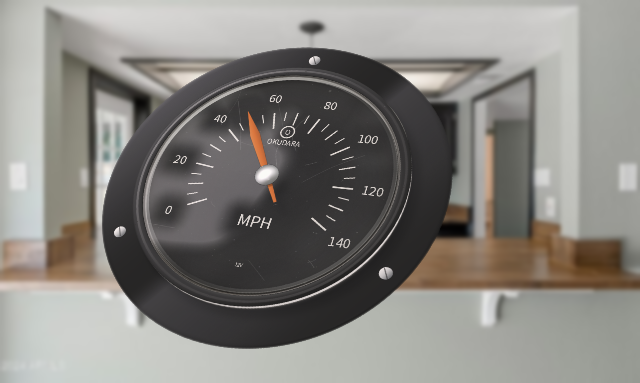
50 mph
